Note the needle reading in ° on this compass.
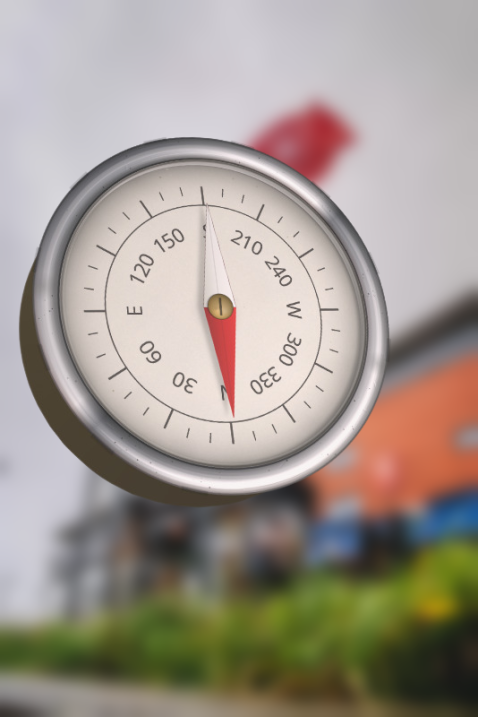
0 °
